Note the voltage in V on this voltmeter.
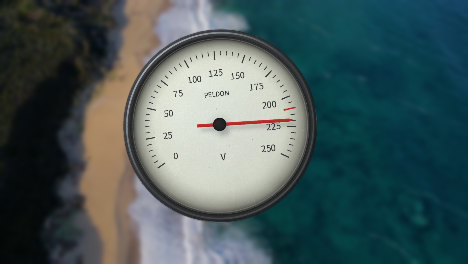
220 V
